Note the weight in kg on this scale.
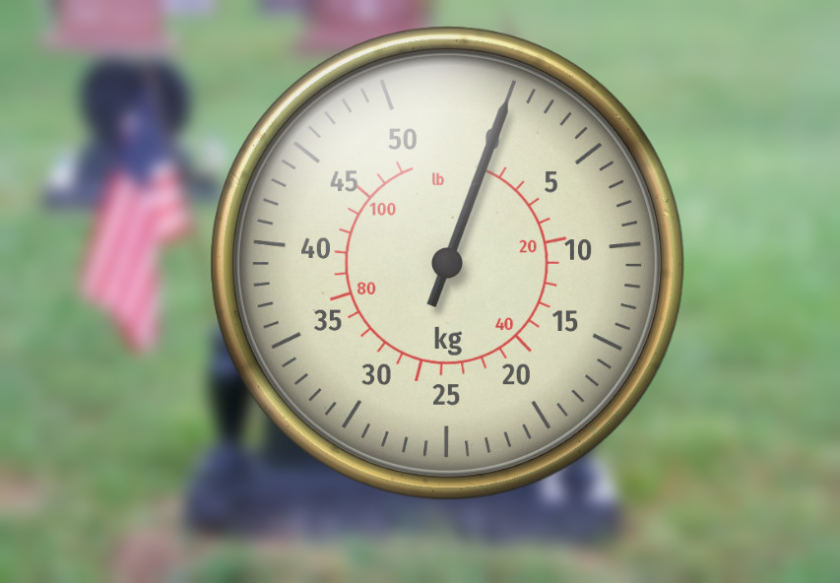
0 kg
